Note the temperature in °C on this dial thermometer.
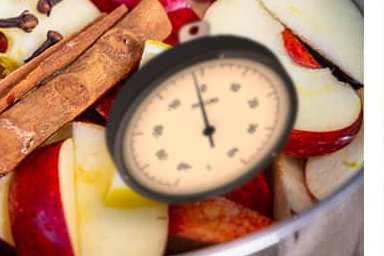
-2 °C
